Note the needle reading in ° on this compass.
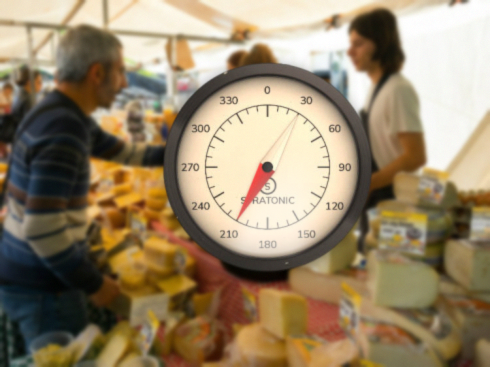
210 °
